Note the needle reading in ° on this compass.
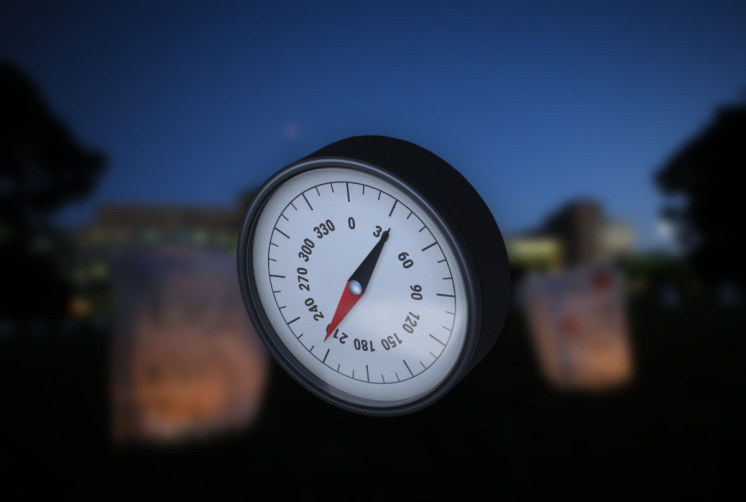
215 °
